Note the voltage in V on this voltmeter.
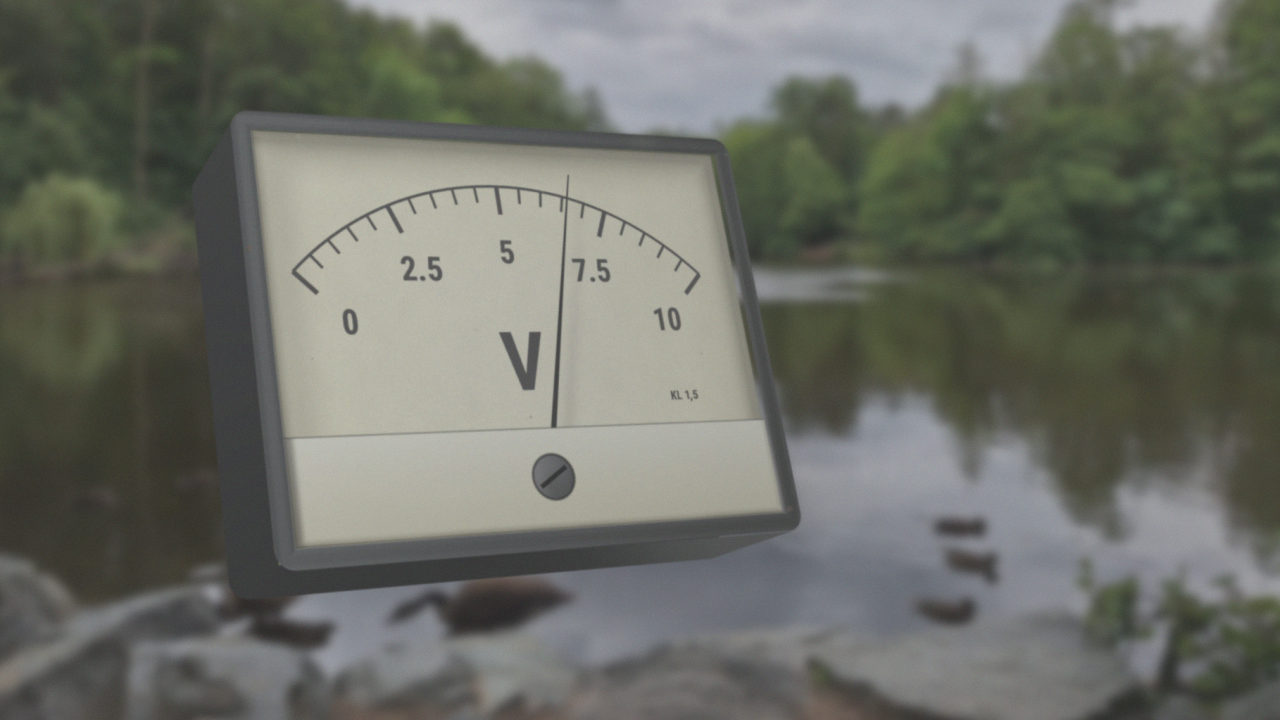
6.5 V
